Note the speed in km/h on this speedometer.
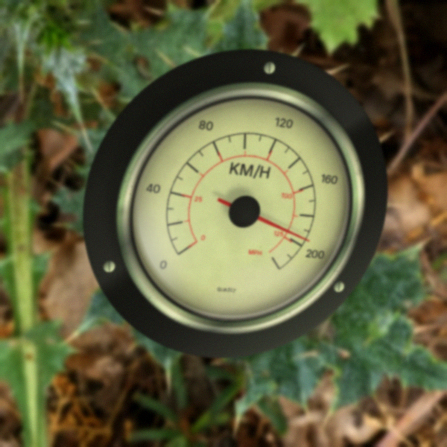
195 km/h
